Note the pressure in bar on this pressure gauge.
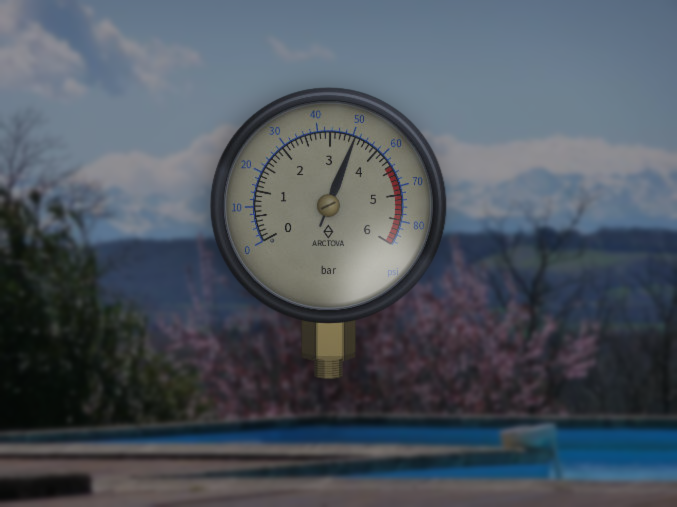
3.5 bar
